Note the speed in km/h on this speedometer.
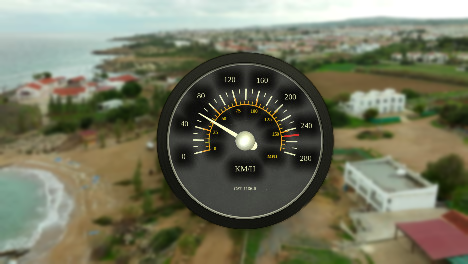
60 km/h
